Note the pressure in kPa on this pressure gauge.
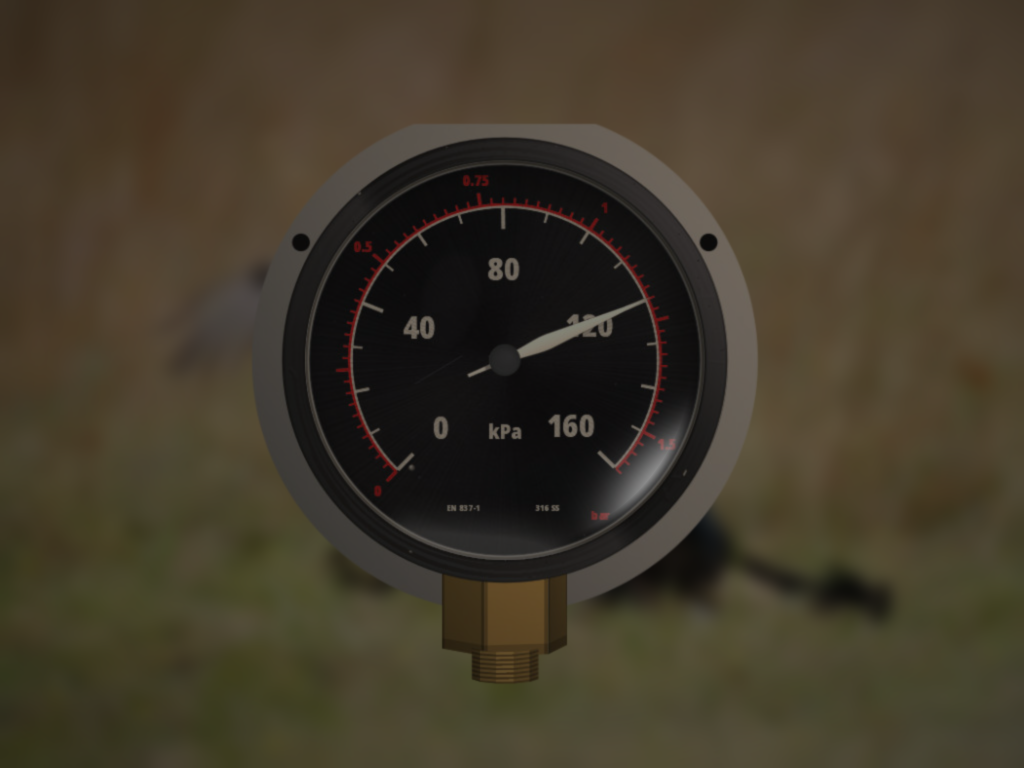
120 kPa
